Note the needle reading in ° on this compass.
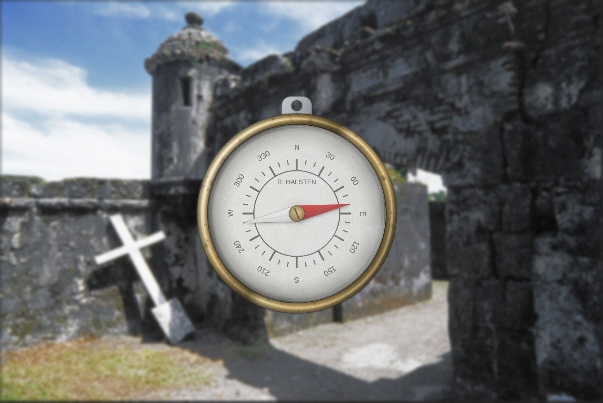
80 °
